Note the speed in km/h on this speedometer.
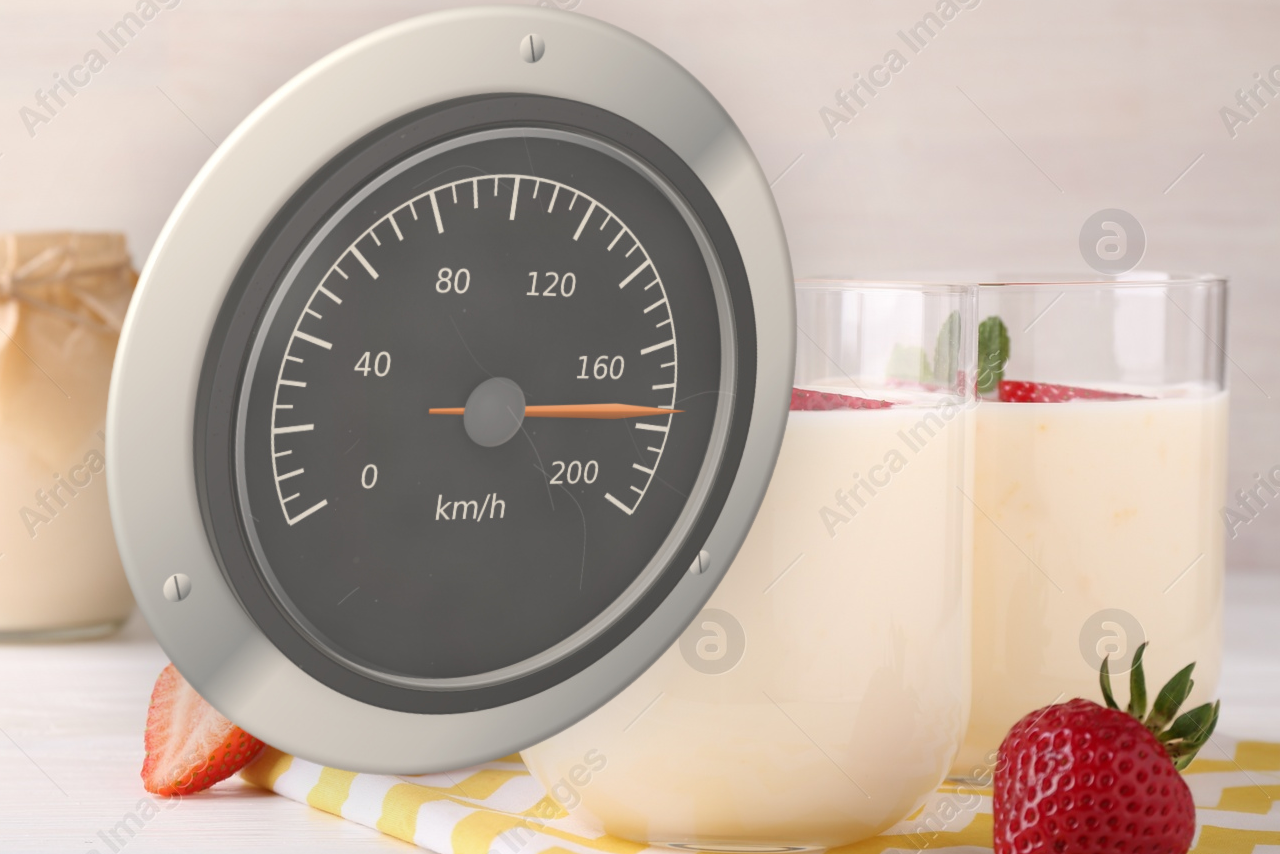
175 km/h
